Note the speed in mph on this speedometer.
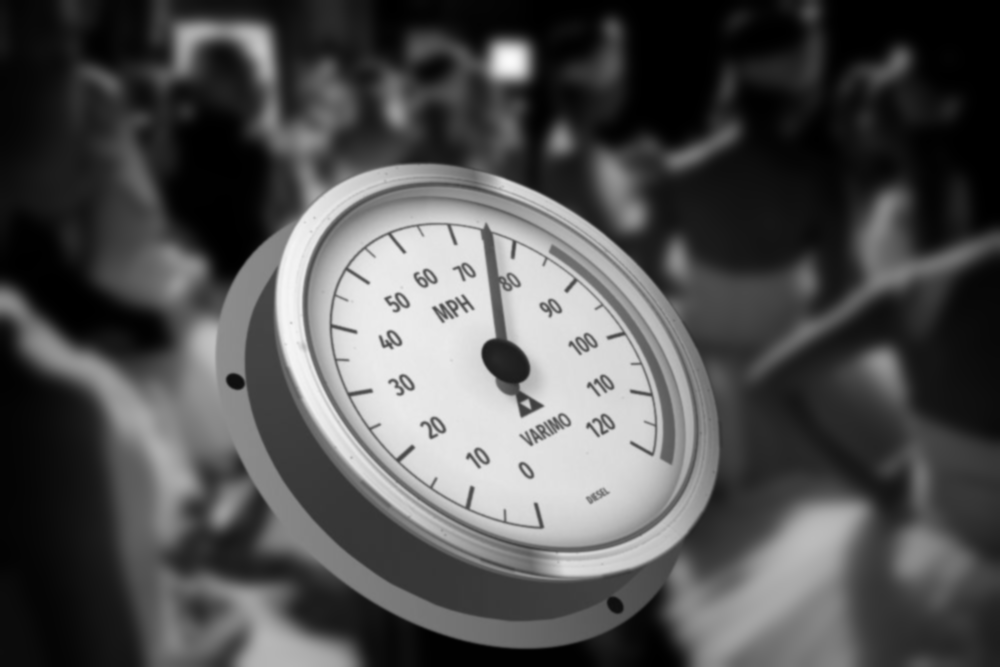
75 mph
